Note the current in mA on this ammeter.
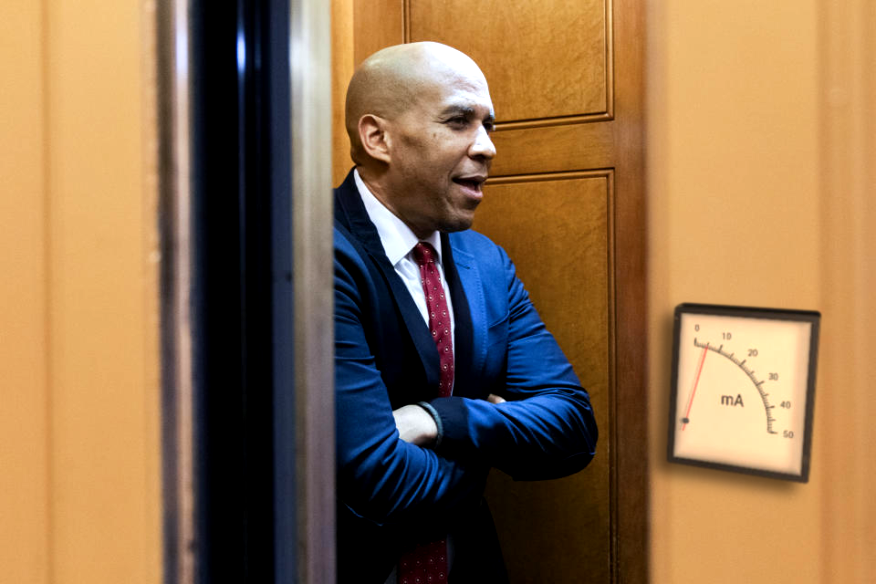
5 mA
